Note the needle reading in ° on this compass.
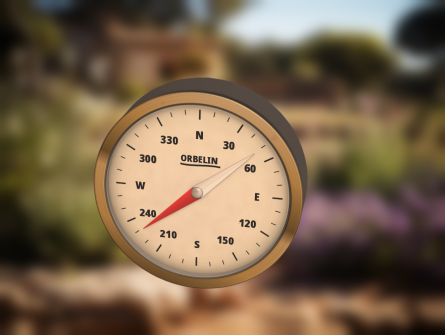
230 °
